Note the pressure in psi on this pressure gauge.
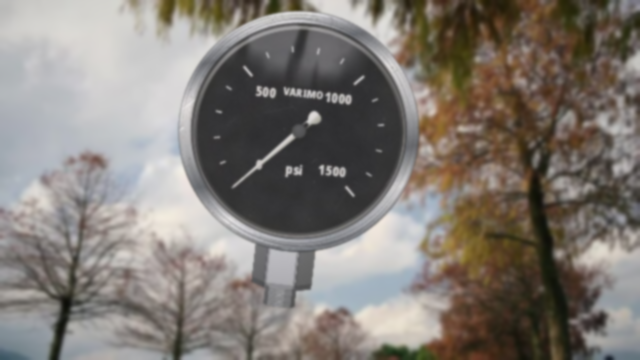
0 psi
